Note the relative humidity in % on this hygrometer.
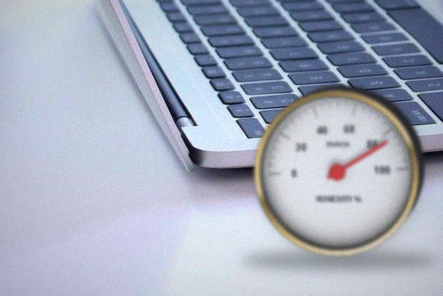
84 %
